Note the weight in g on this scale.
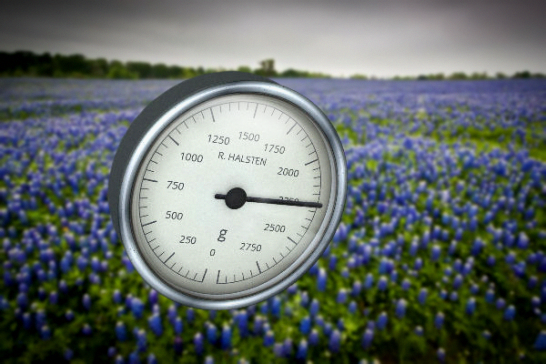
2250 g
